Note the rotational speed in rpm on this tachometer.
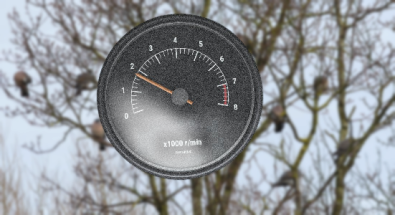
1800 rpm
